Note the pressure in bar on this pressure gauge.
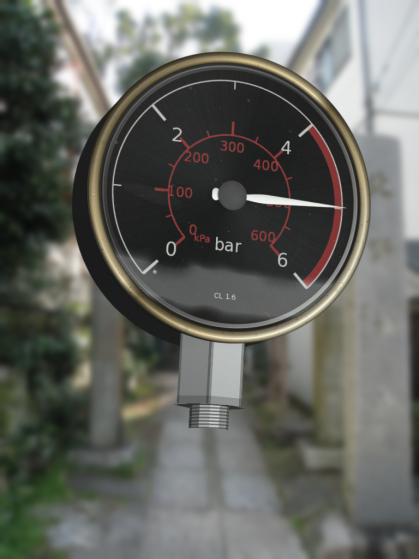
5 bar
